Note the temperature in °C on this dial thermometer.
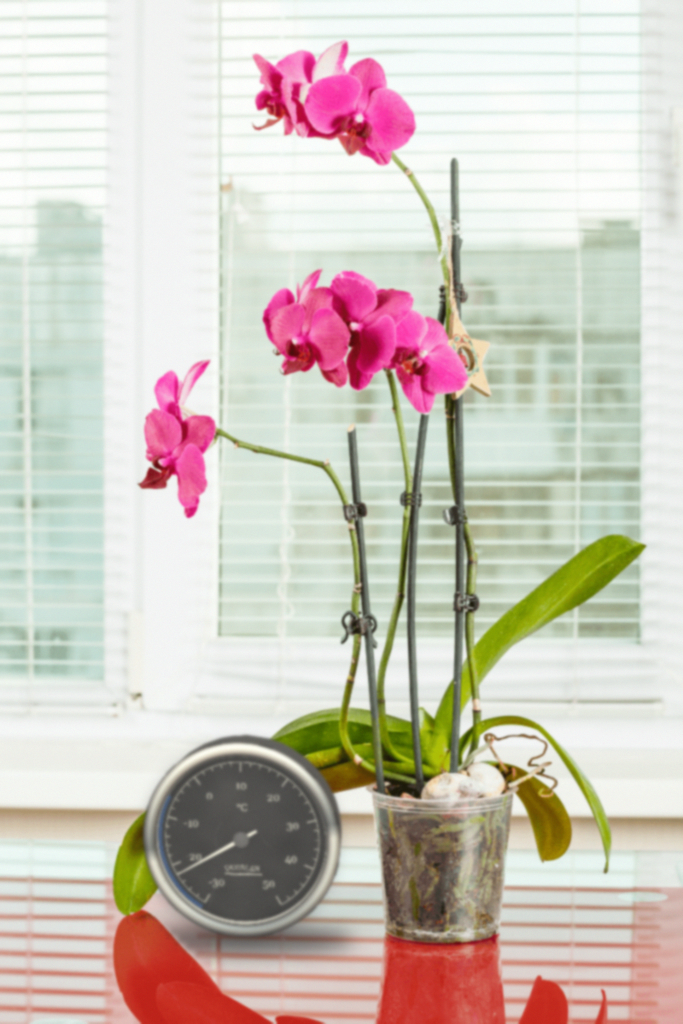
-22 °C
